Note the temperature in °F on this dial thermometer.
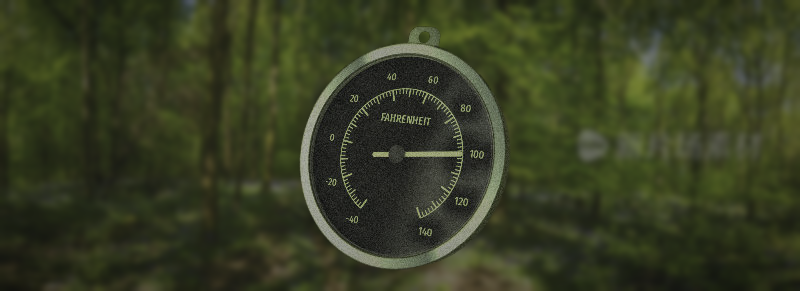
100 °F
